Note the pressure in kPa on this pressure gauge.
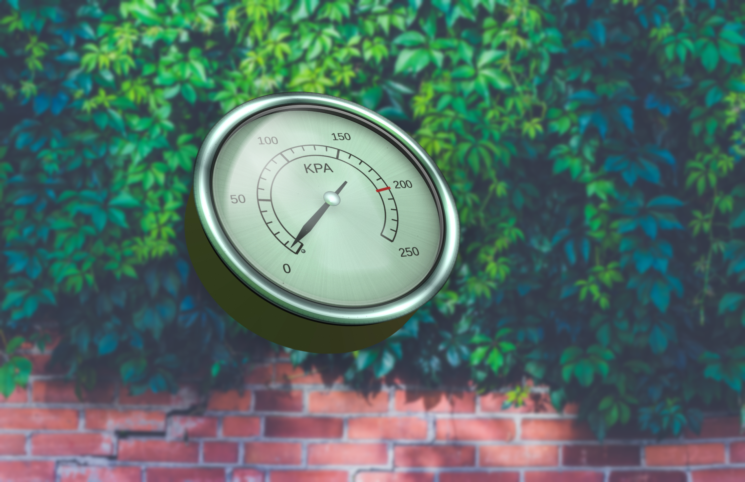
5 kPa
